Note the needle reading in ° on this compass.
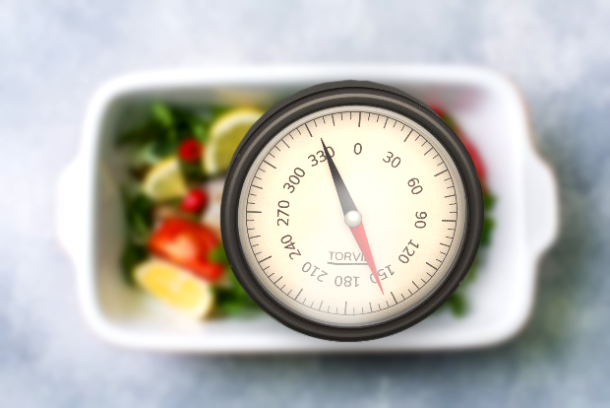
155 °
